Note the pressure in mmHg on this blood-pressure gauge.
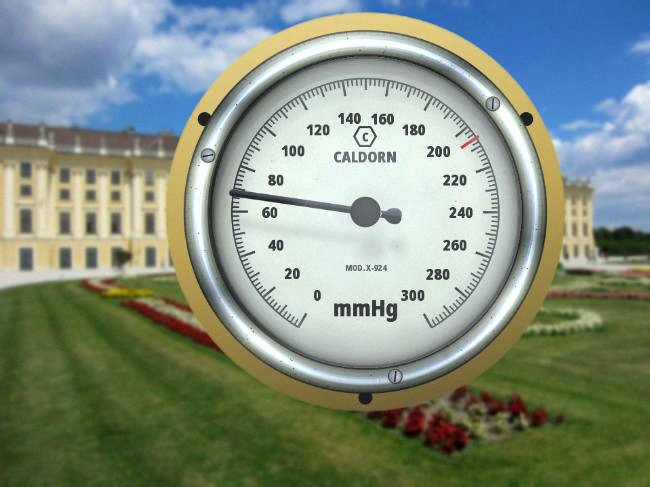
68 mmHg
